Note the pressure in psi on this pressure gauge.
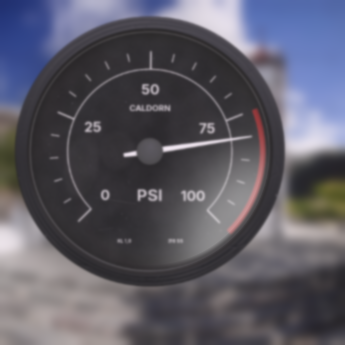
80 psi
